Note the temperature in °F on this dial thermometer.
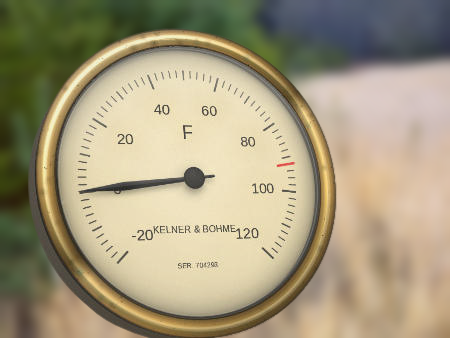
0 °F
